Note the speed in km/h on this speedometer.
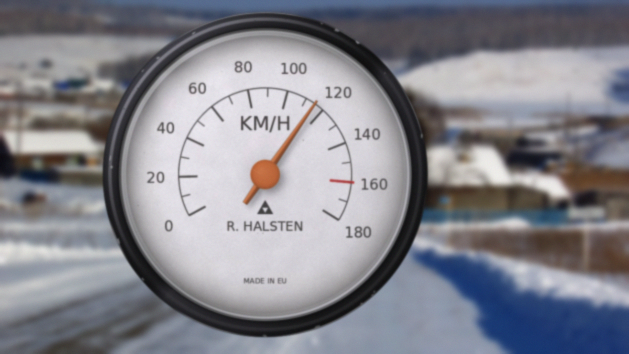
115 km/h
